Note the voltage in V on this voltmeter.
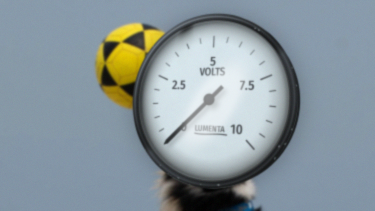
0 V
